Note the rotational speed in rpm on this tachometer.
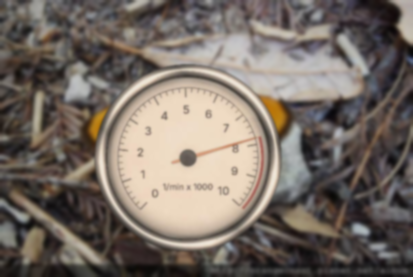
7800 rpm
